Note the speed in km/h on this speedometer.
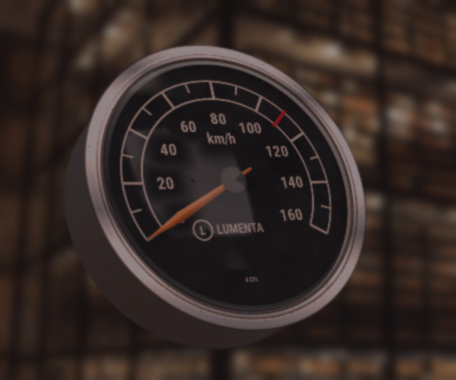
0 km/h
